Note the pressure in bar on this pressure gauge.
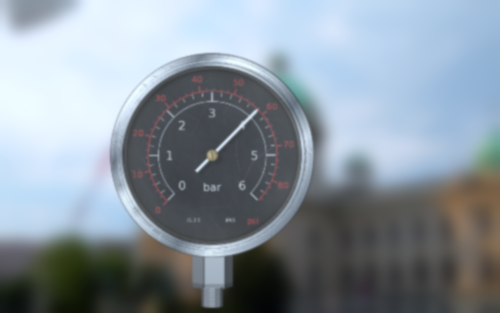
4 bar
